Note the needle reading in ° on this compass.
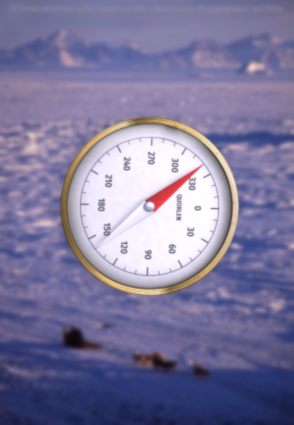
320 °
